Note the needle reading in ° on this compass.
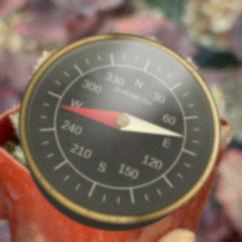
260 °
